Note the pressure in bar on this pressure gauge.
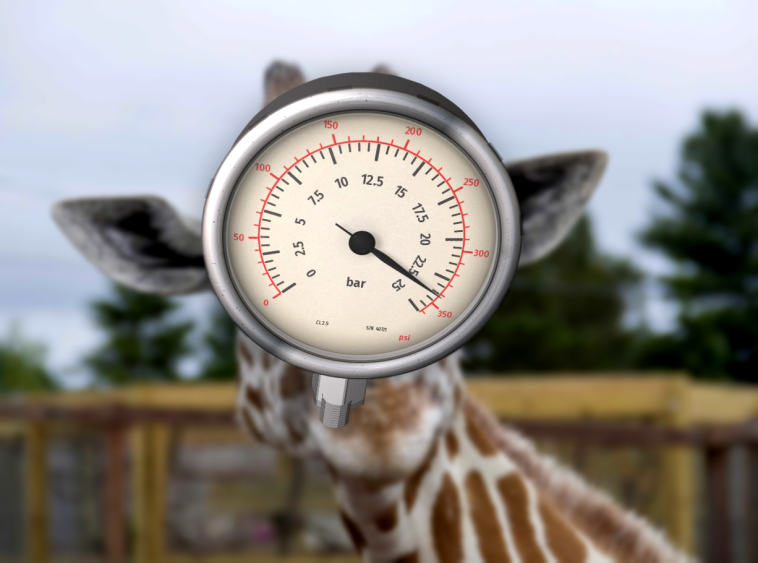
23.5 bar
